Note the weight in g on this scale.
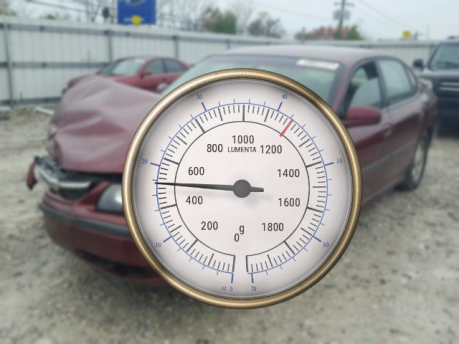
500 g
